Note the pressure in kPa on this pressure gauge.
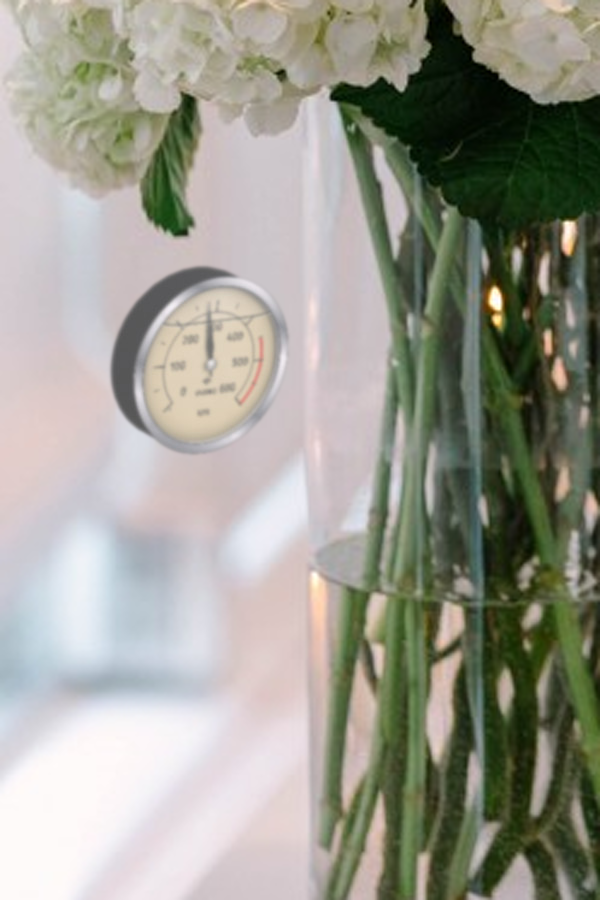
275 kPa
